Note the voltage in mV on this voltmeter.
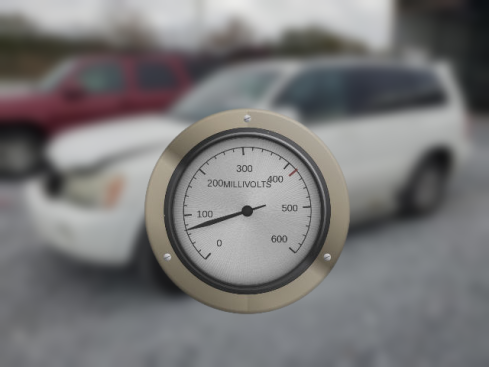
70 mV
